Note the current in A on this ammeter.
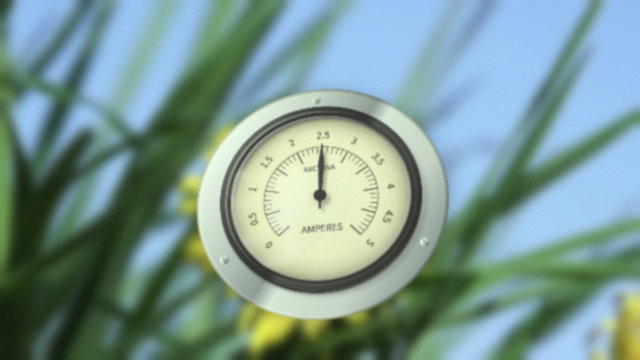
2.5 A
